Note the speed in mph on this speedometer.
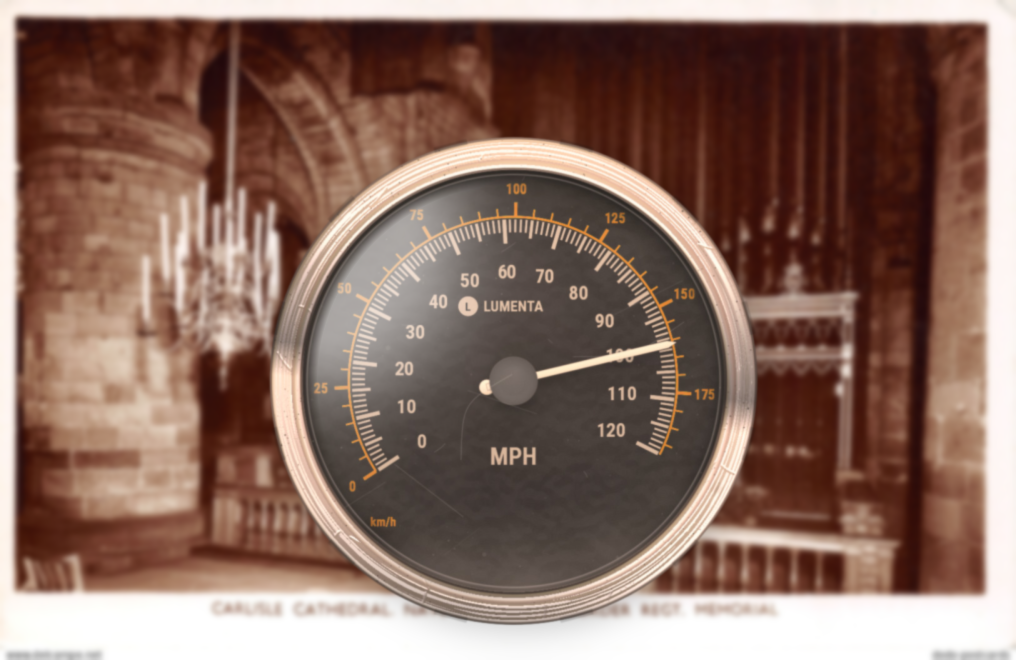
100 mph
